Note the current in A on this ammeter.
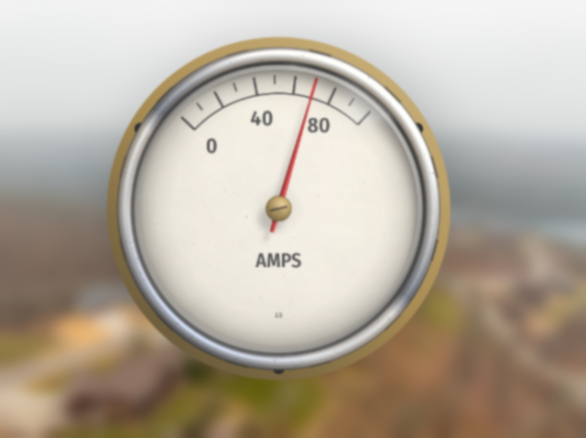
70 A
